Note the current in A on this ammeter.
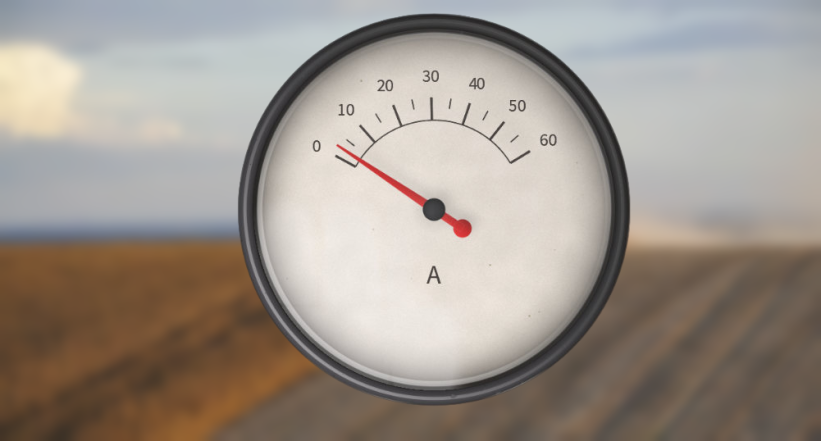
2.5 A
